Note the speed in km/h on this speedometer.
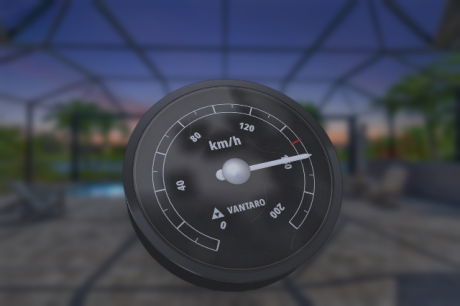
160 km/h
